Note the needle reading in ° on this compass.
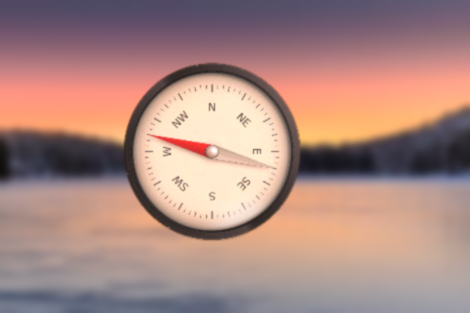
285 °
